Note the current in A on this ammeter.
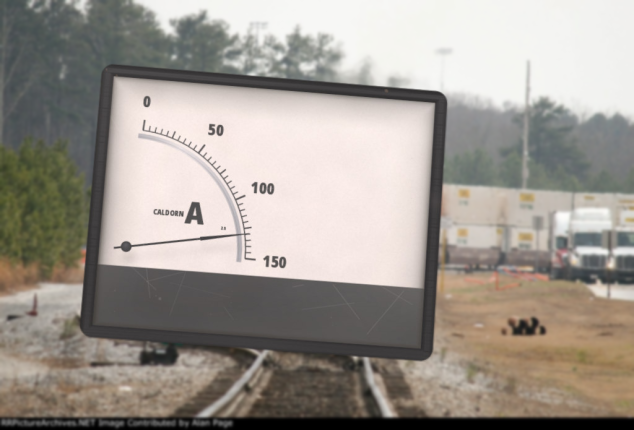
130 A
